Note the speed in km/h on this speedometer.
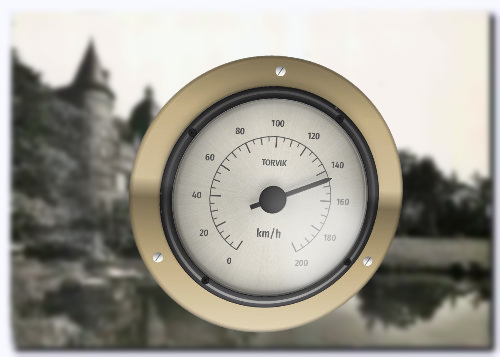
145 km/h
